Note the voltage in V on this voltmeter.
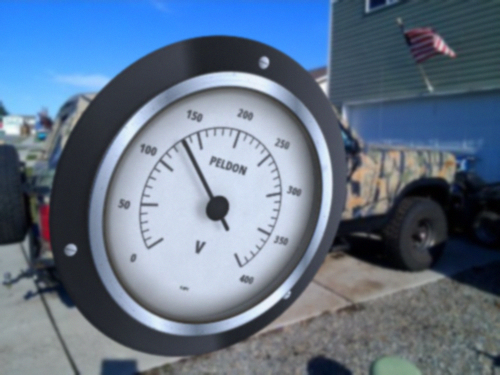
130 V
